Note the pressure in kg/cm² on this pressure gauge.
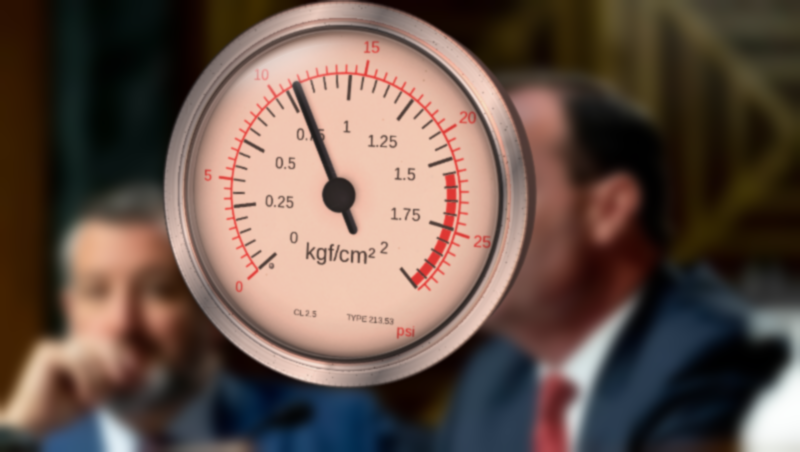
0.8 kg/cm²
